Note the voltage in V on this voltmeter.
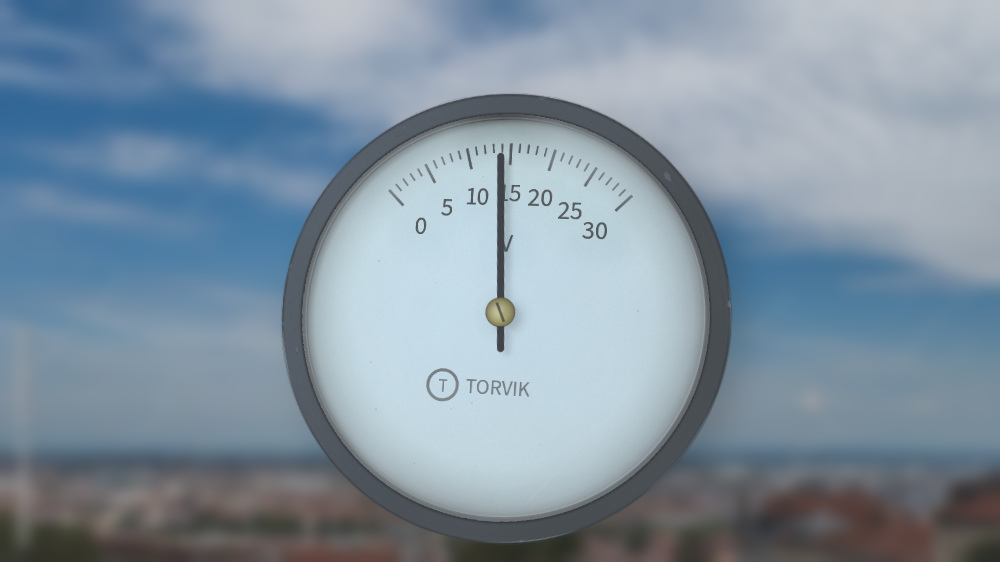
14 V
